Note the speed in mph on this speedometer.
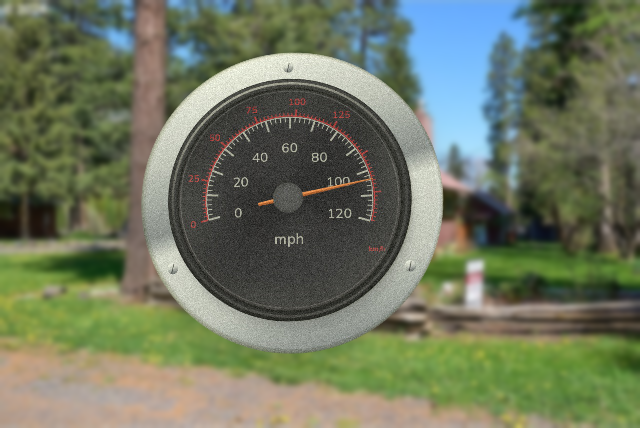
104 mph
